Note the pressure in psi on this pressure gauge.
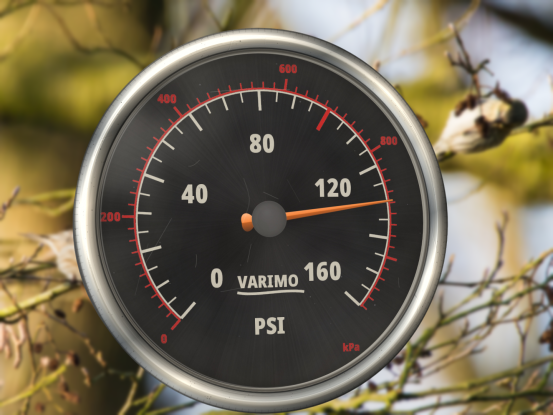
130 psi
